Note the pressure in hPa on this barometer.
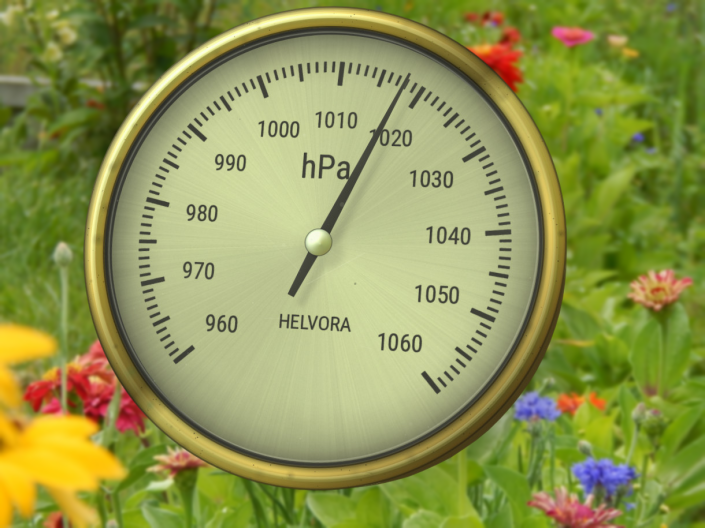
1018 hPa
